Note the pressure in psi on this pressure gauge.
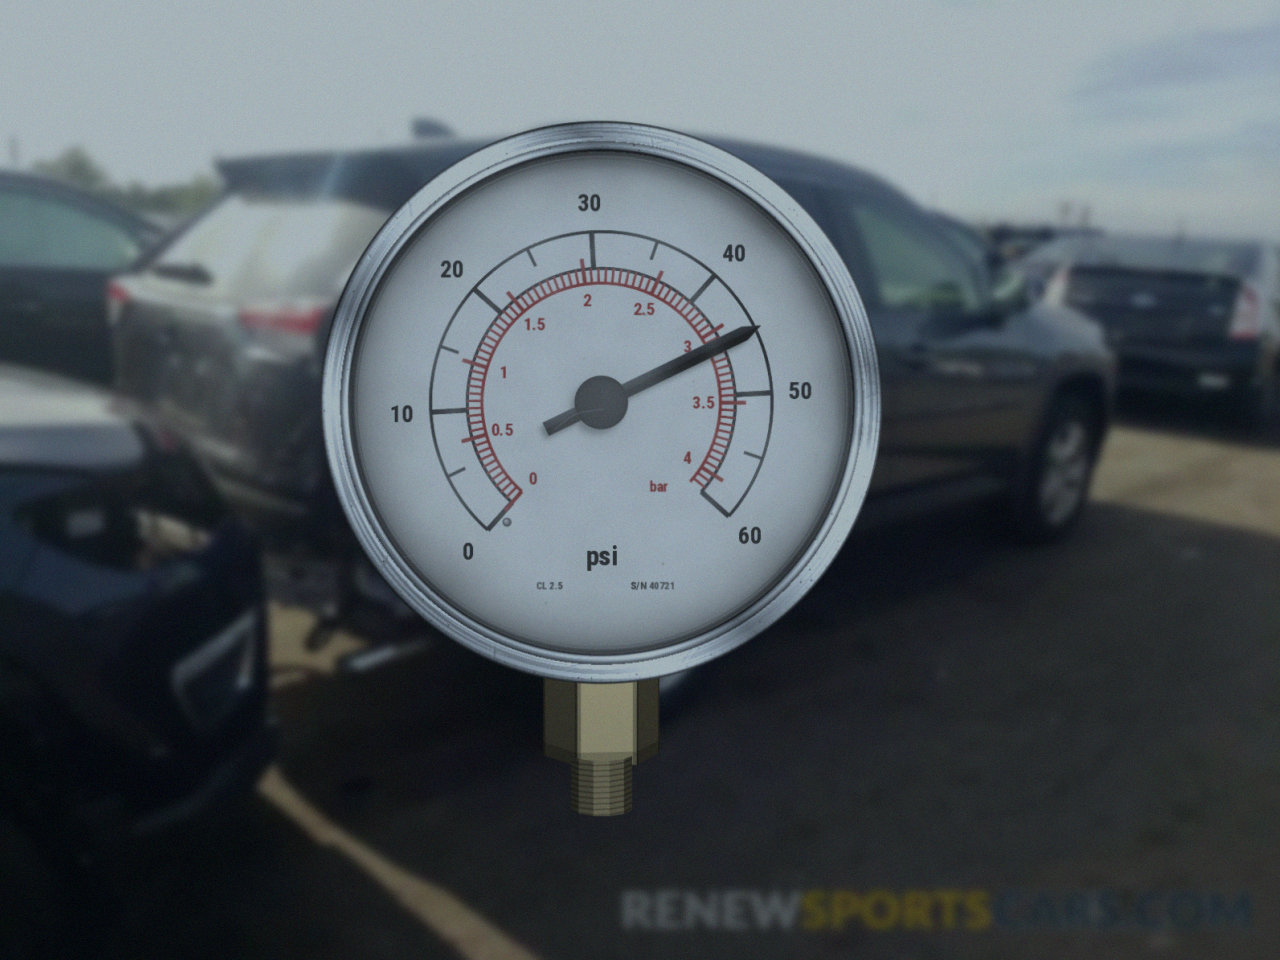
45 psi
